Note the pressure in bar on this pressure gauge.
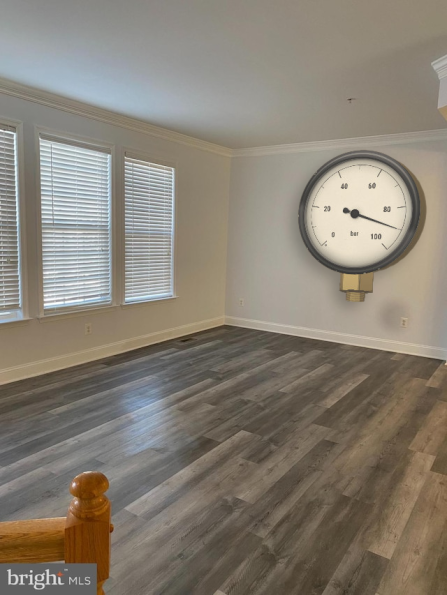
90 bar
